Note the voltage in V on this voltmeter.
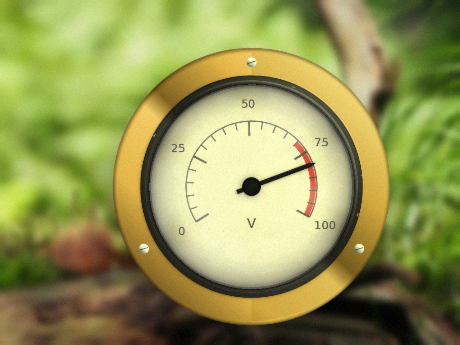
80 V
